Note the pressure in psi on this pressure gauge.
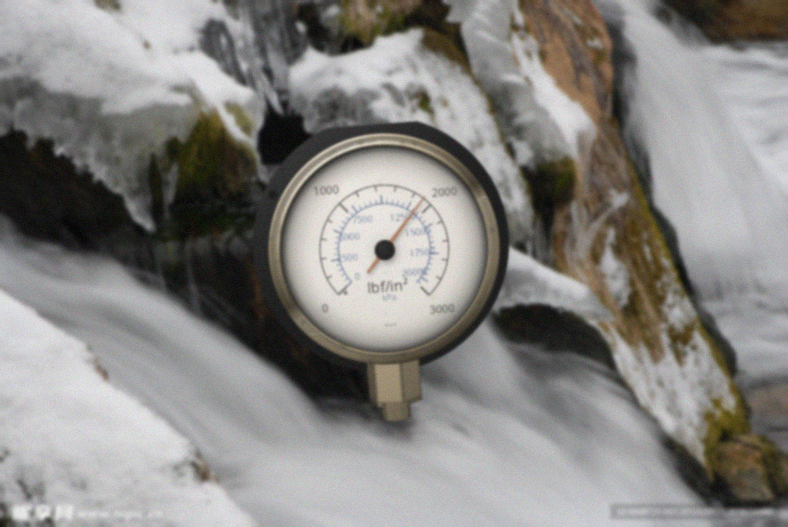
1900 psi
